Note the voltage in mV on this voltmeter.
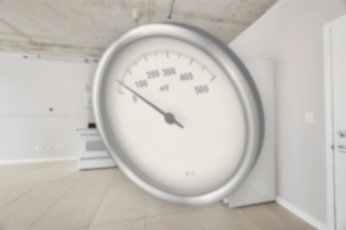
50 mV
